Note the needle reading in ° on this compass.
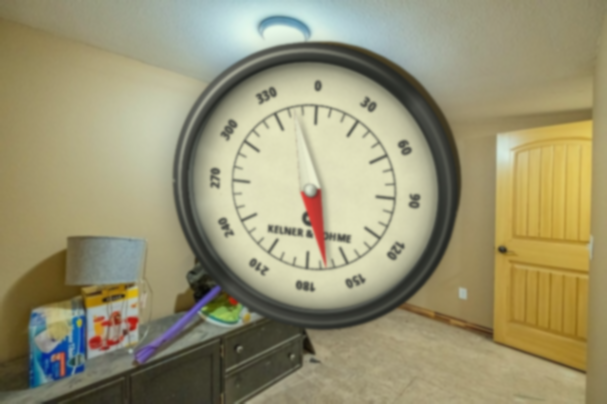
165 °
